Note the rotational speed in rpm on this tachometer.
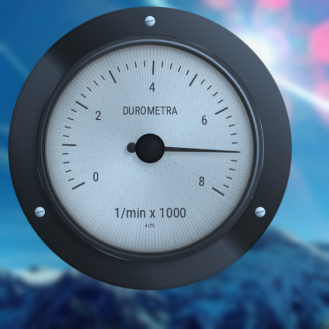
7000 rpm
